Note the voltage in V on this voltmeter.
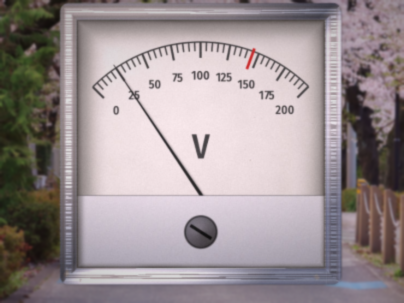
25 V
